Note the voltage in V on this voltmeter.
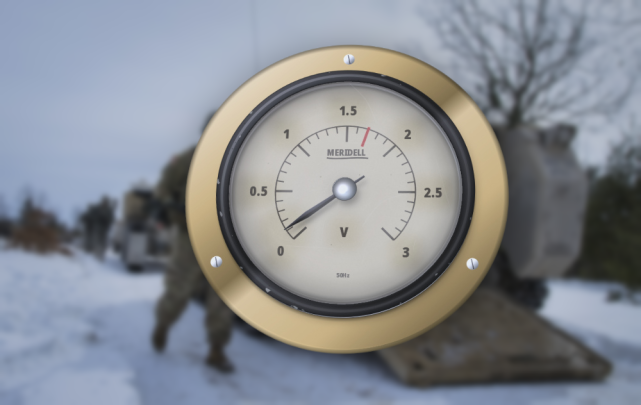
0.1 V
